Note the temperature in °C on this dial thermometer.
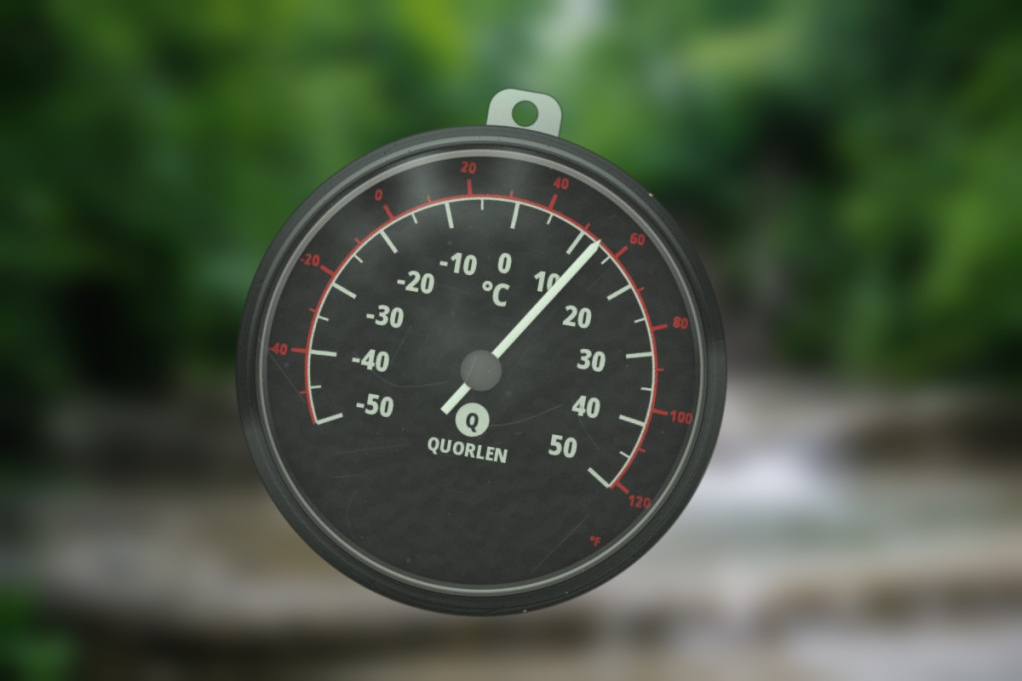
12.5 °C
